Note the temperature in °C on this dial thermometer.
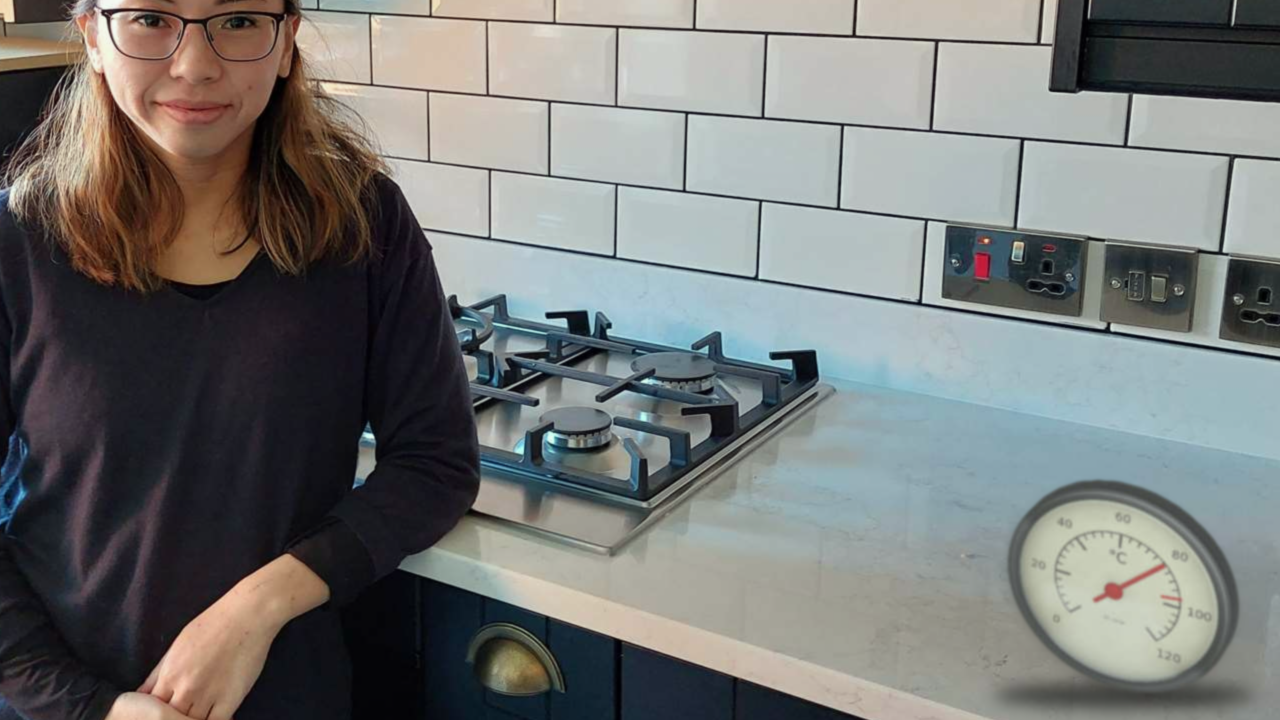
80 °C
